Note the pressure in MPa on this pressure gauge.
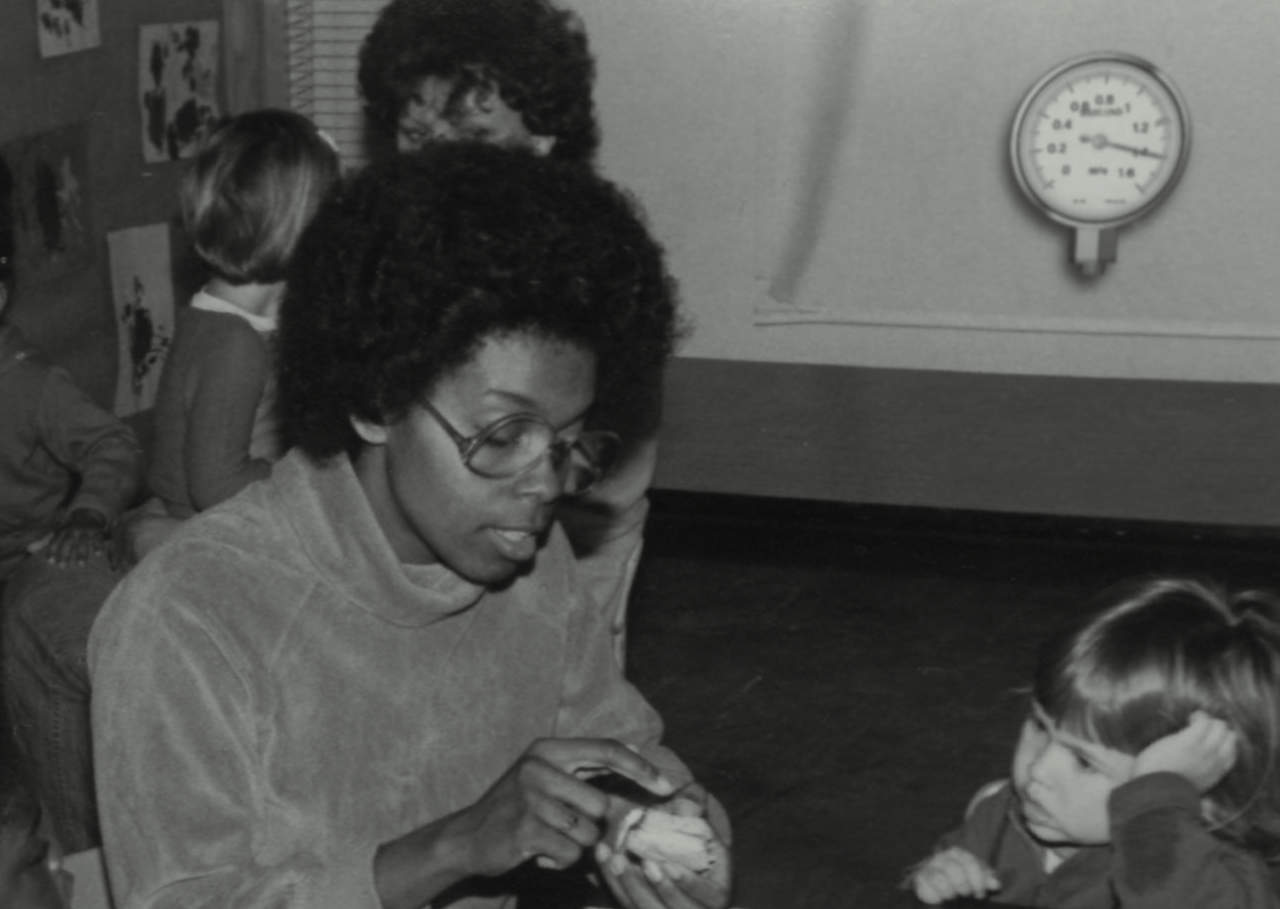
1.4 MPa
